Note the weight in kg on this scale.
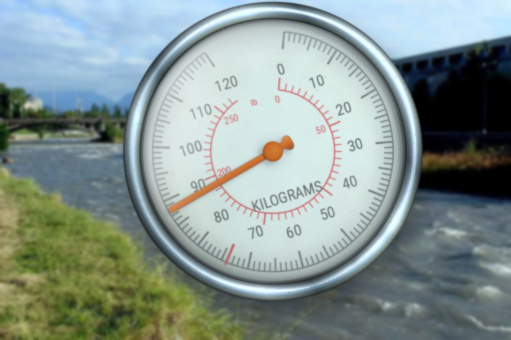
88 kg
